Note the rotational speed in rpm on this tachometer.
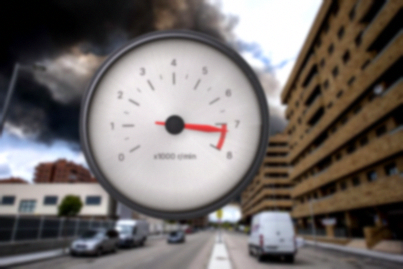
7250 rpm
